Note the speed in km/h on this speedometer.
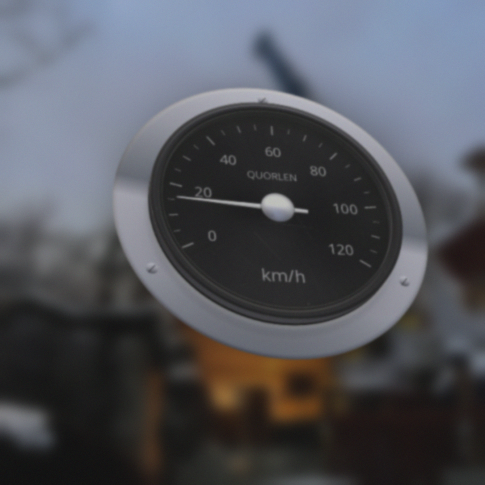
15 km/h
